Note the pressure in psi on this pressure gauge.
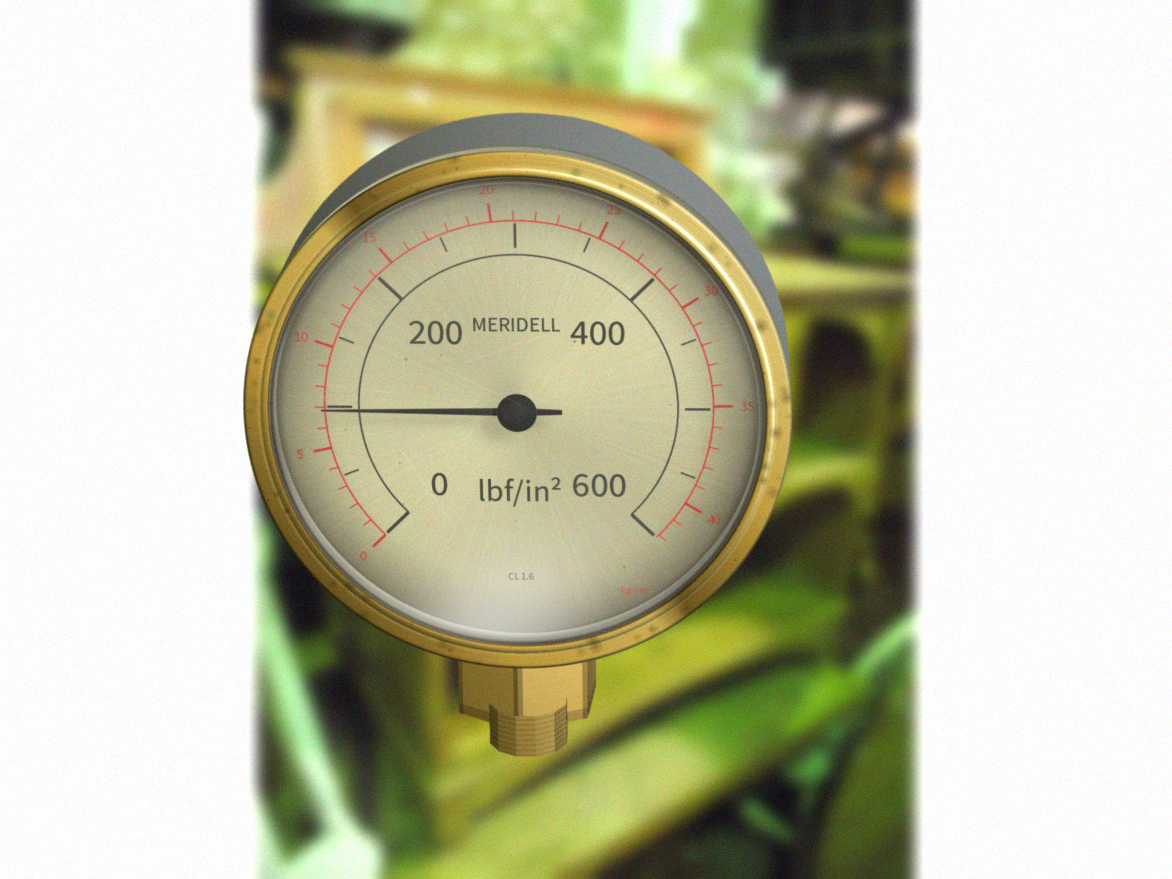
100 psi
